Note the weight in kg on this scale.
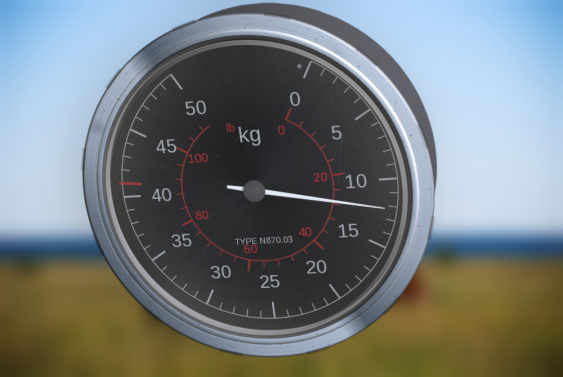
12 kg
